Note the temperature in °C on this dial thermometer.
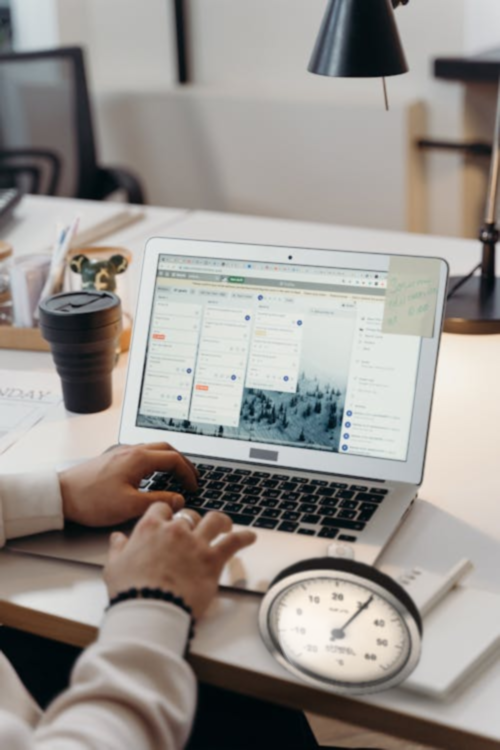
30 °C
